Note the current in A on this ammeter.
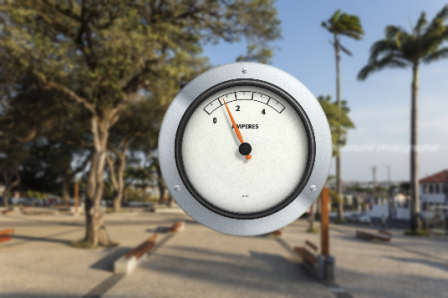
1.25 A
